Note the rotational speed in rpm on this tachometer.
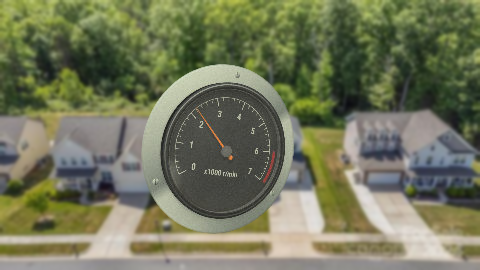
2200 rpm
